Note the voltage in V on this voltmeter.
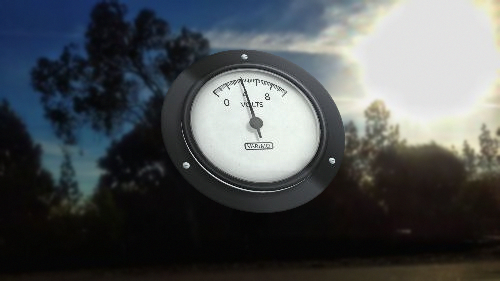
4 V
